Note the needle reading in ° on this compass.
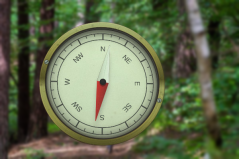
190 °
